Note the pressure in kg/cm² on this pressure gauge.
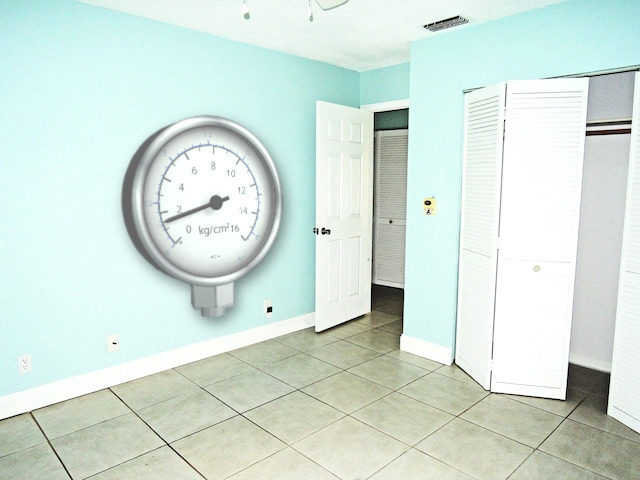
1.5 kg/cm²
